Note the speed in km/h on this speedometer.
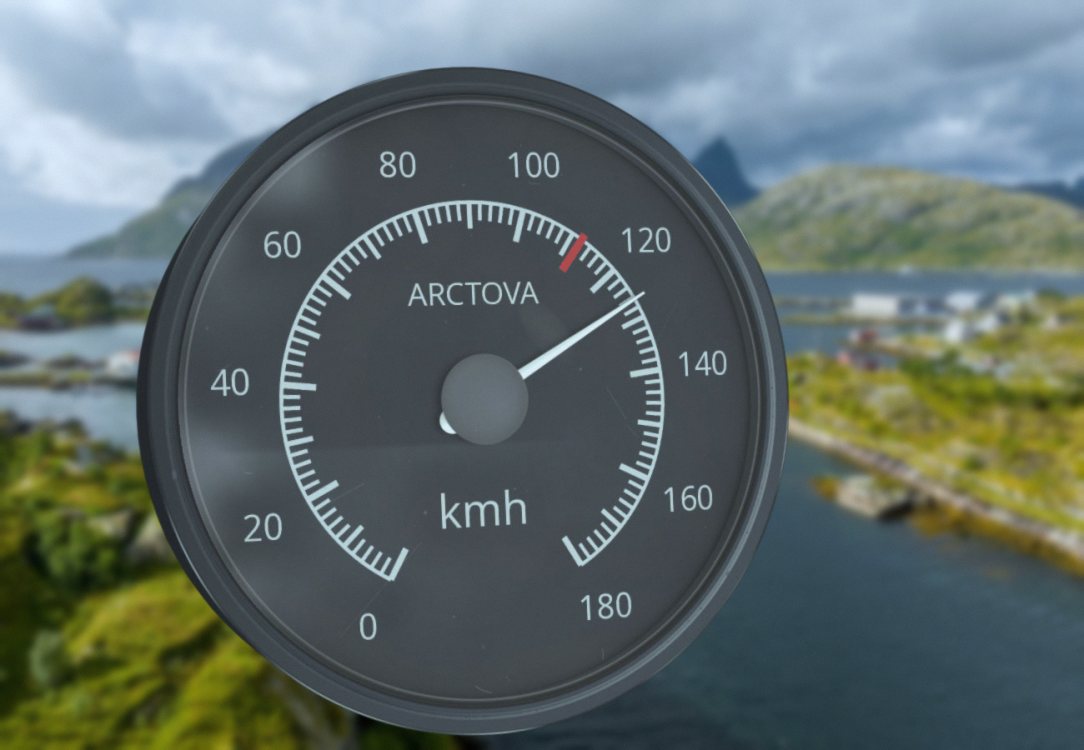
126 km/h
